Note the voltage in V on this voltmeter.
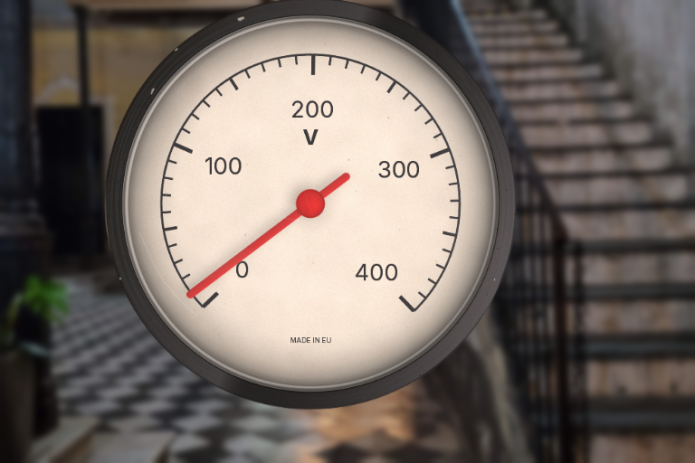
10 V
